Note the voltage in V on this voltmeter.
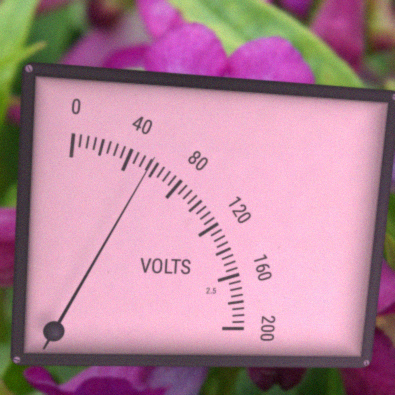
55 V
